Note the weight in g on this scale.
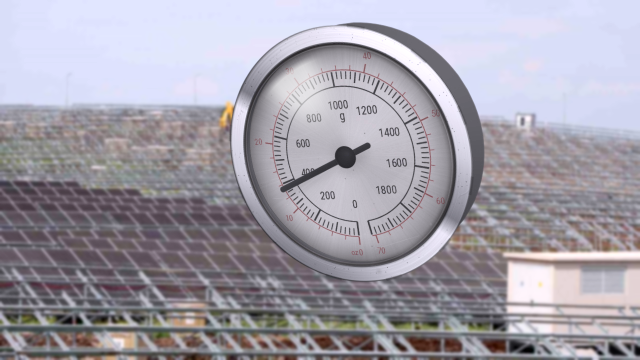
380 g
